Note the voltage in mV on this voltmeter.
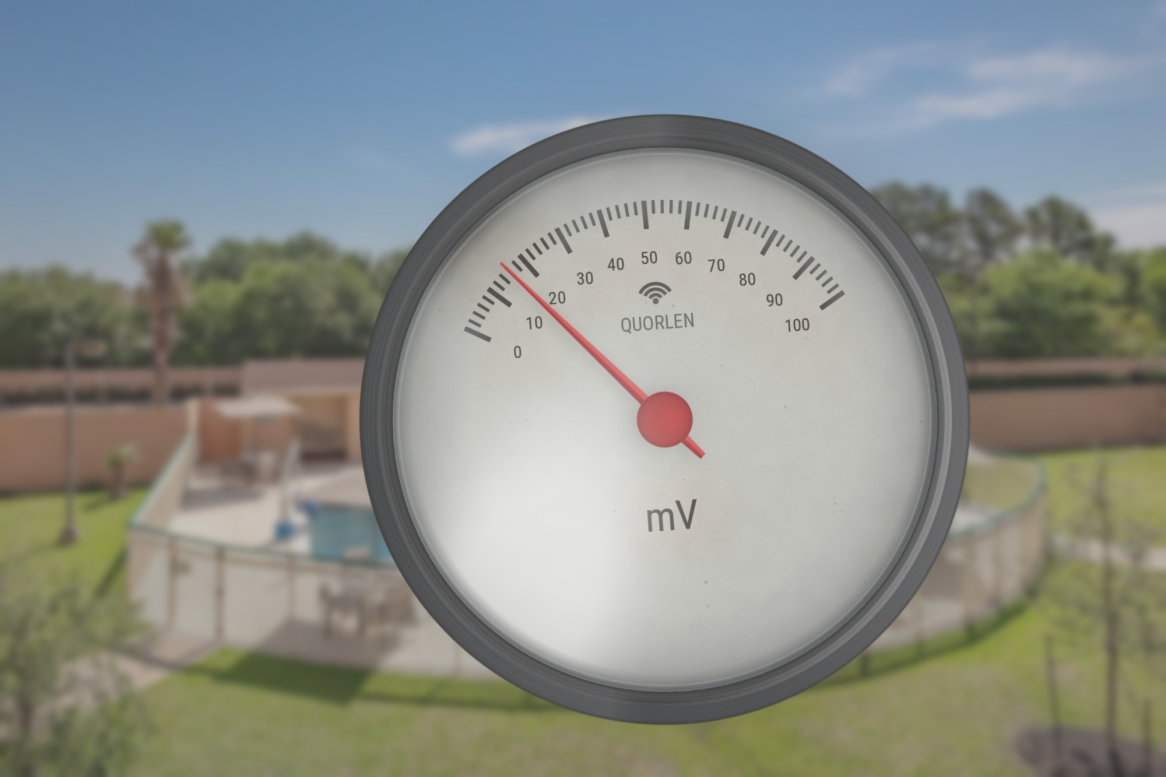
16 mV
